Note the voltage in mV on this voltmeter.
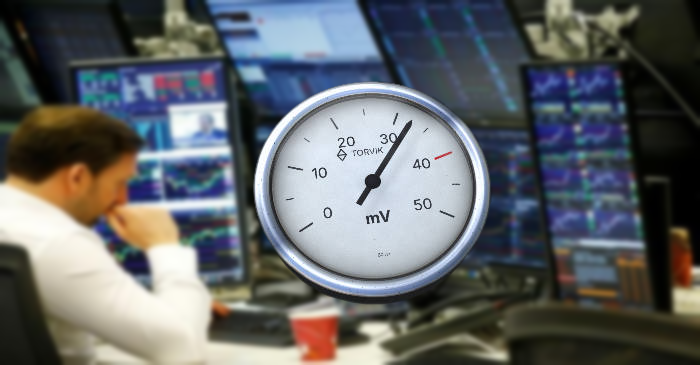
32.5 mV
